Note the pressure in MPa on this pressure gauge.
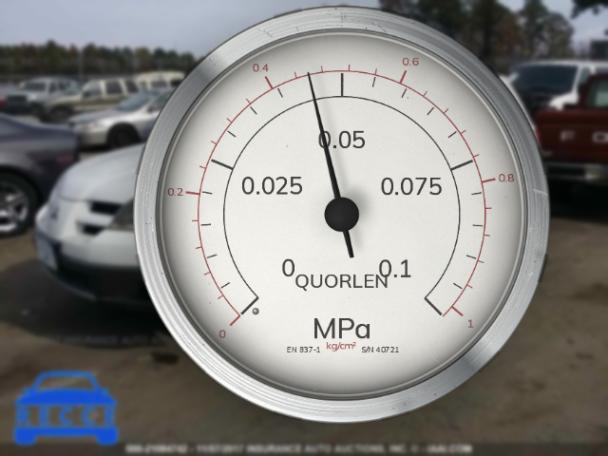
0.045 MPa
